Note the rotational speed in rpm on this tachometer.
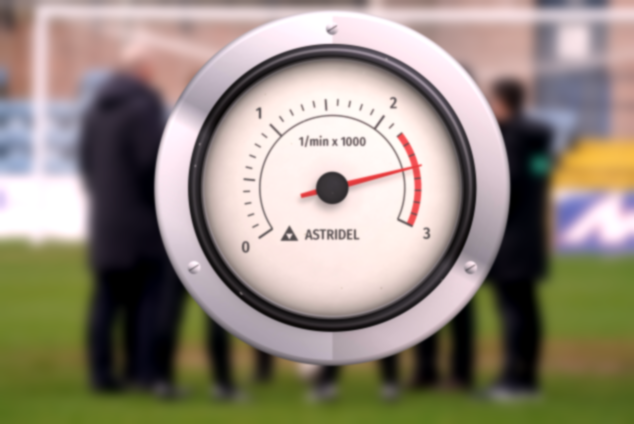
2500 rpm
